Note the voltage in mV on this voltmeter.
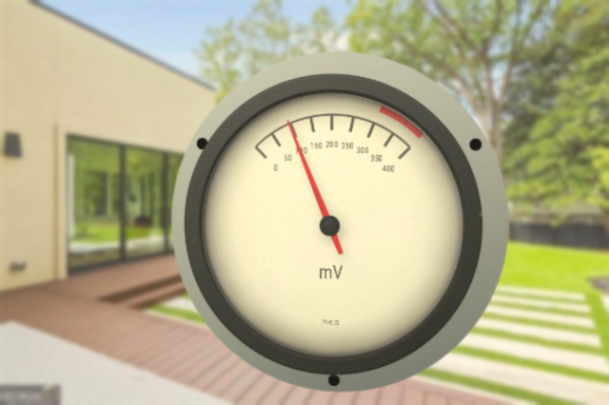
100 mV
